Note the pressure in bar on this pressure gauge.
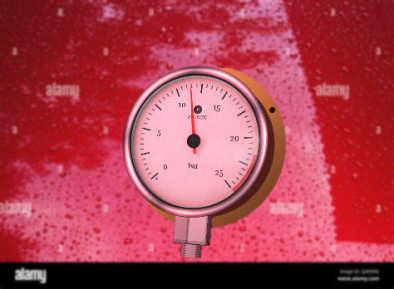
11.5 bar
